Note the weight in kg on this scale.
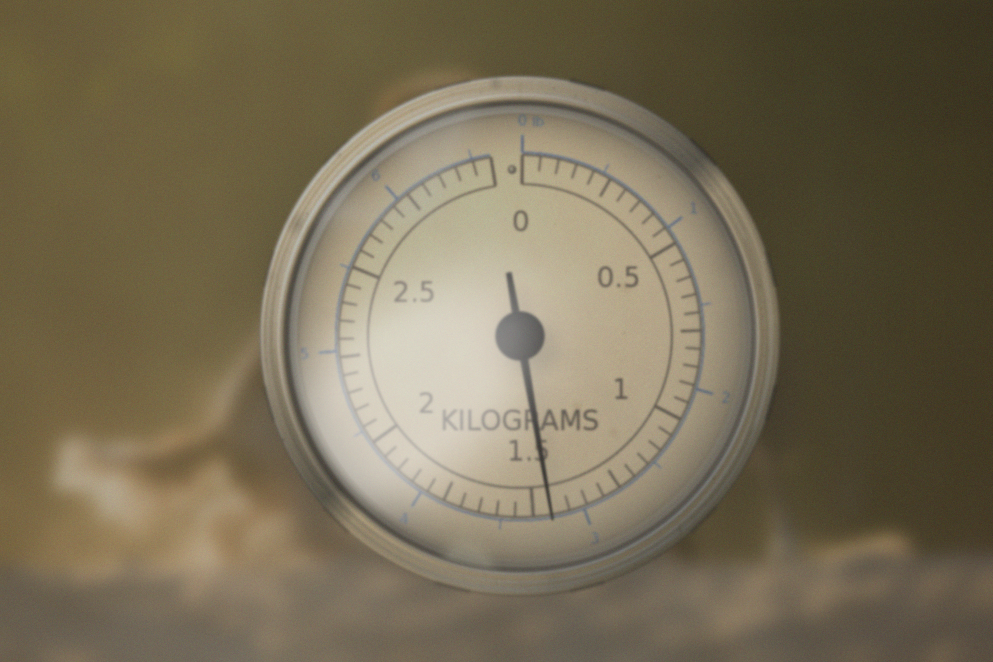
1.45 kg
